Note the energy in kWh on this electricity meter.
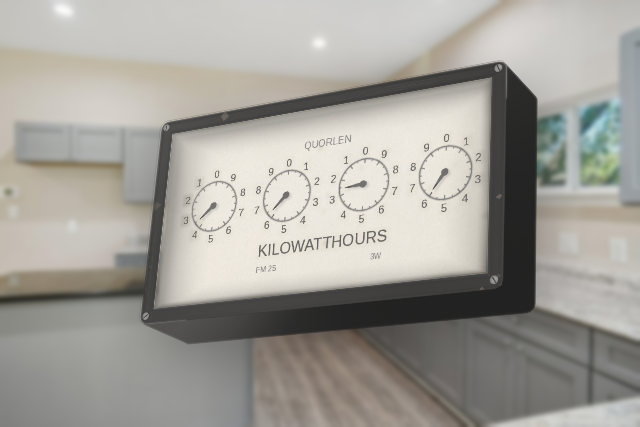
3626 kWh
